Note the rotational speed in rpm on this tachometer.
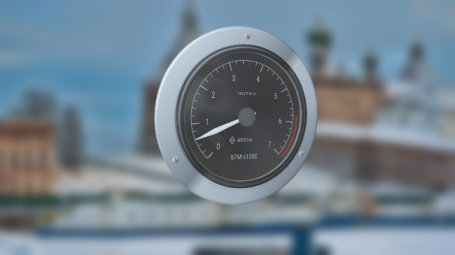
600 rpm
